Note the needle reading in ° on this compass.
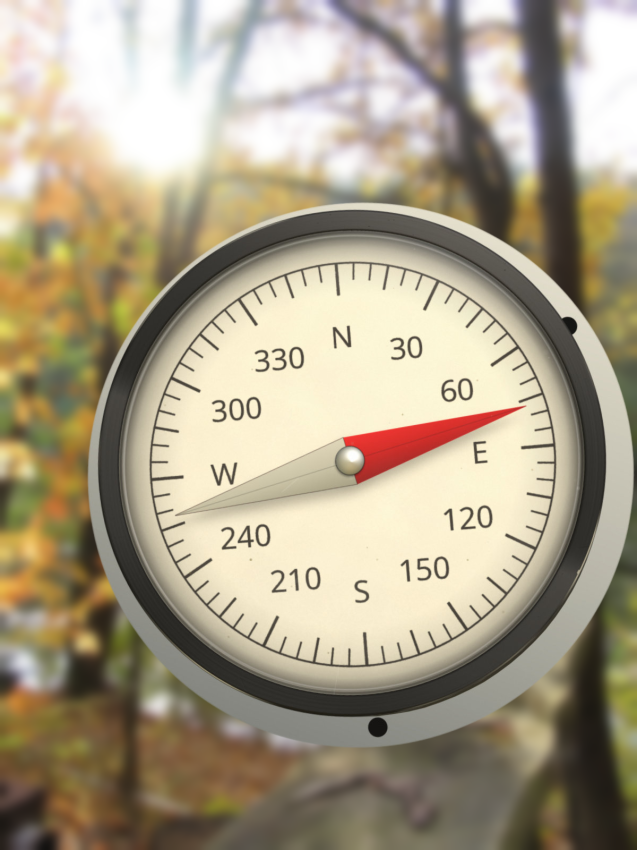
77.5 °
